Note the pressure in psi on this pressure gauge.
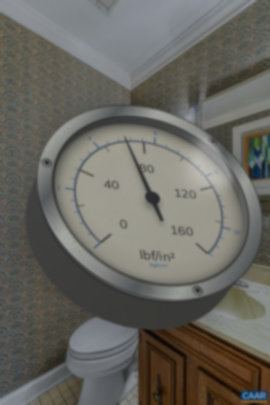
70 psi
